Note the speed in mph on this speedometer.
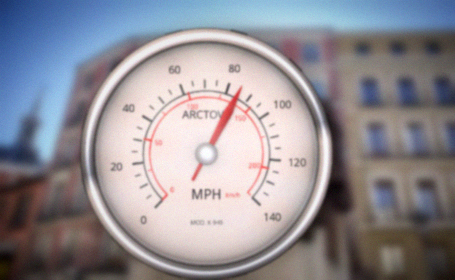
85 mph
